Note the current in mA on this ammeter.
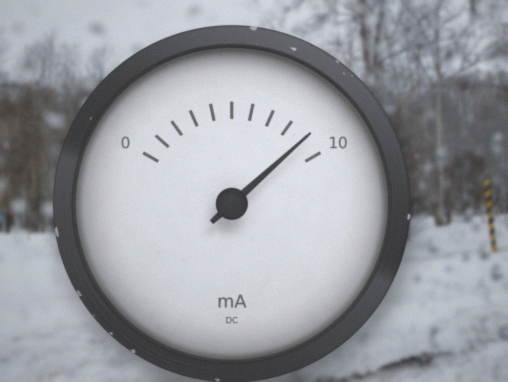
9 mA
